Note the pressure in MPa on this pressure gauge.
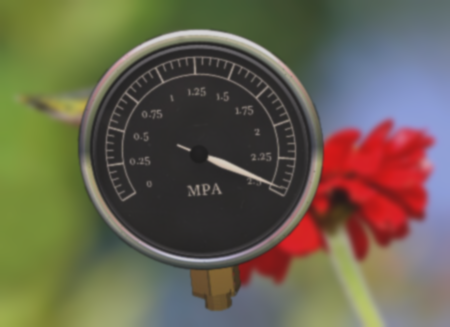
2.45 MPa
